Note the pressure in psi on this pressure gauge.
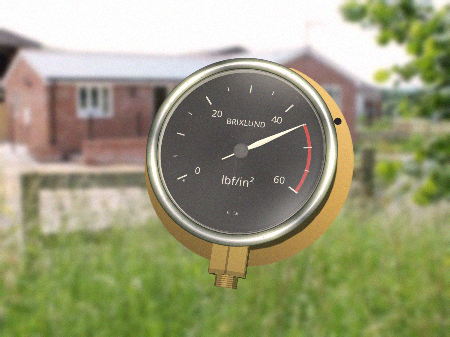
45 psi
